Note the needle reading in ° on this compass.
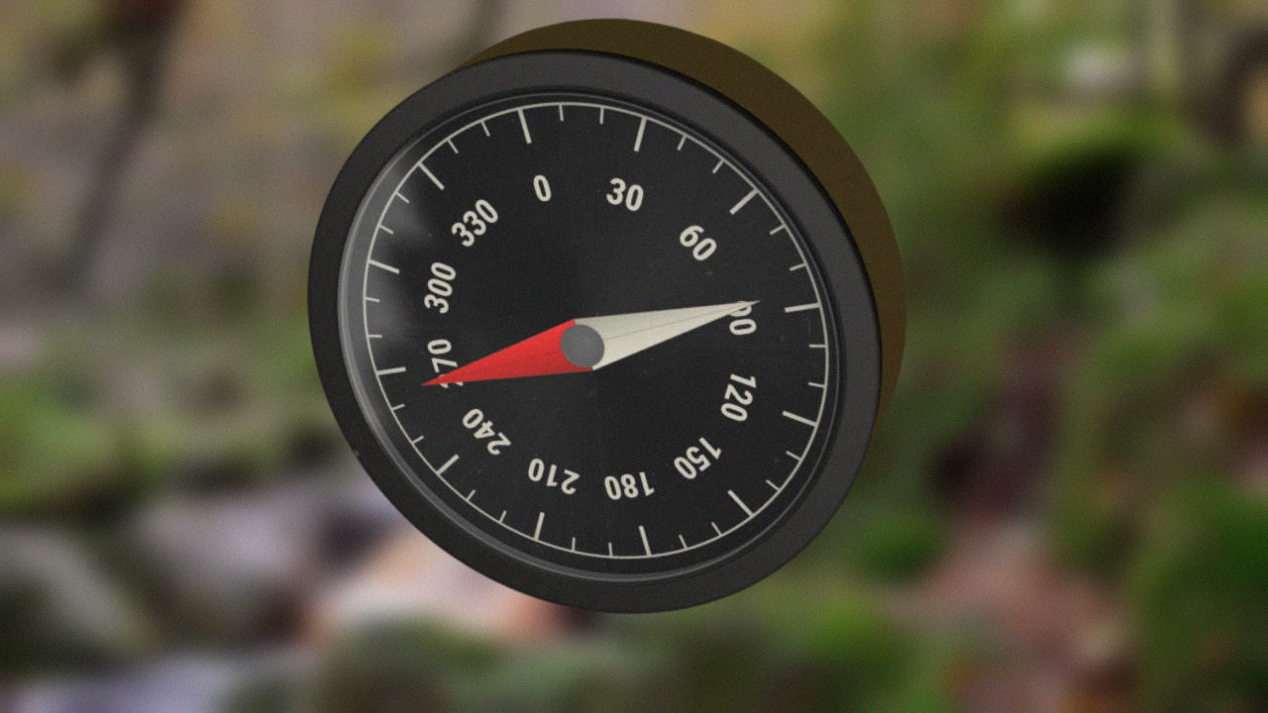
265 °
